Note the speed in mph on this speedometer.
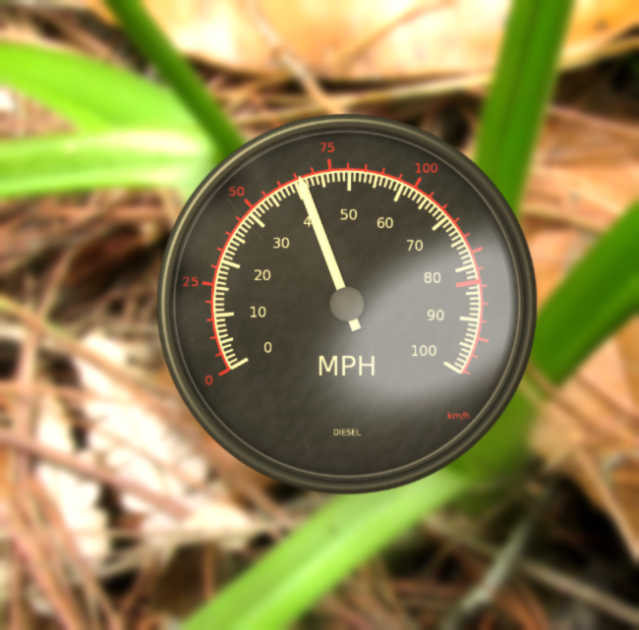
41 mph
